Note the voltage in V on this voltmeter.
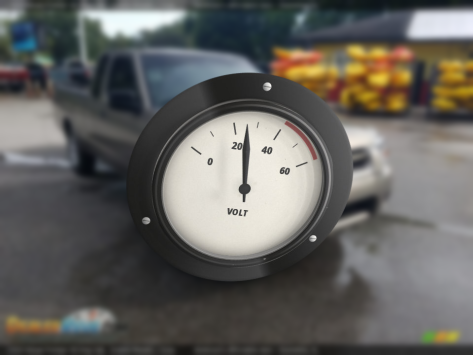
25 V
